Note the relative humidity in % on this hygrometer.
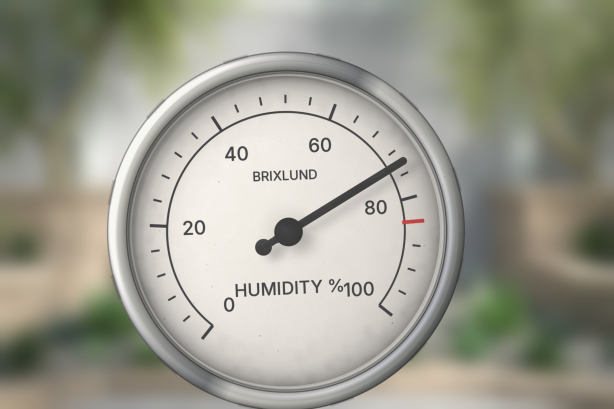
74 %
